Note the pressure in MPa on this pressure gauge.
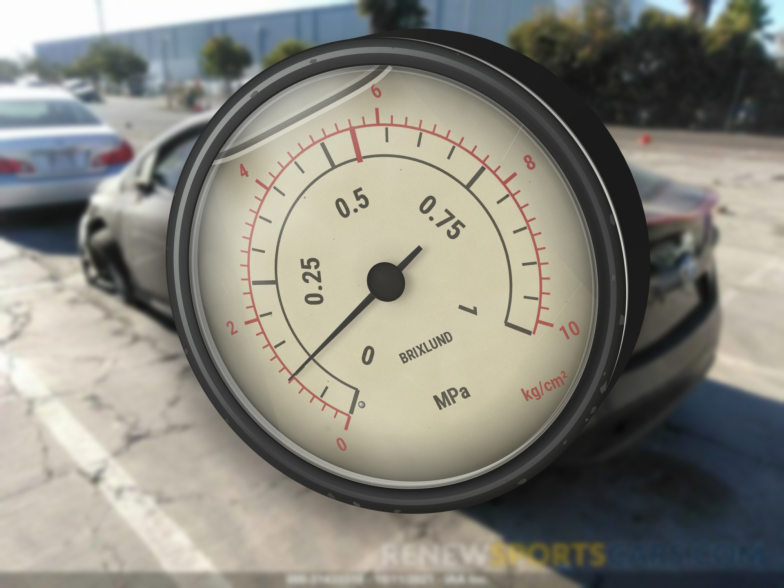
0.1 MPa
